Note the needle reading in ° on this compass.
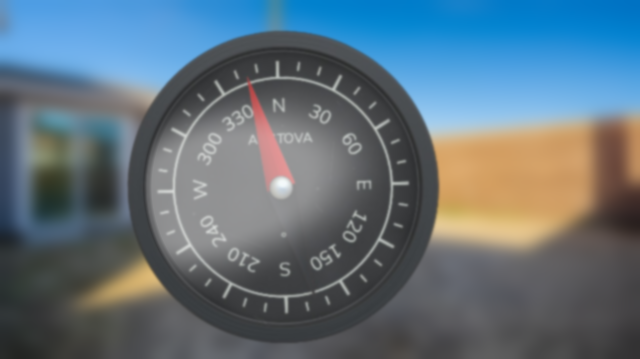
345 °
